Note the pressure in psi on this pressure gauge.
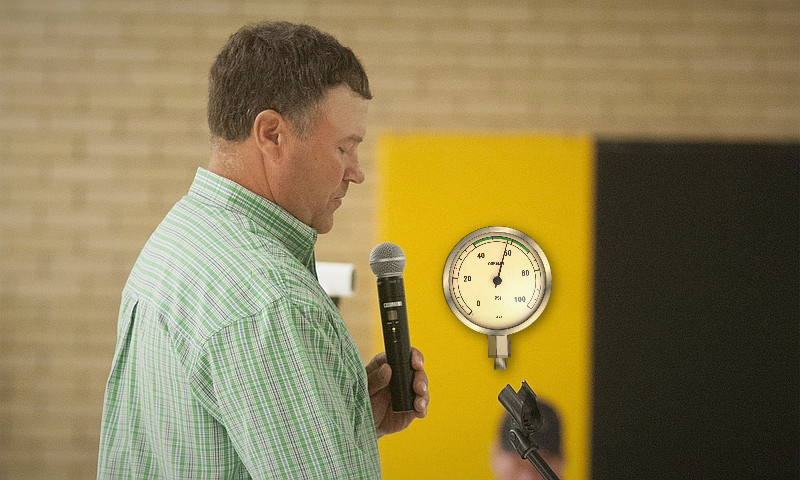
57.5 psi
